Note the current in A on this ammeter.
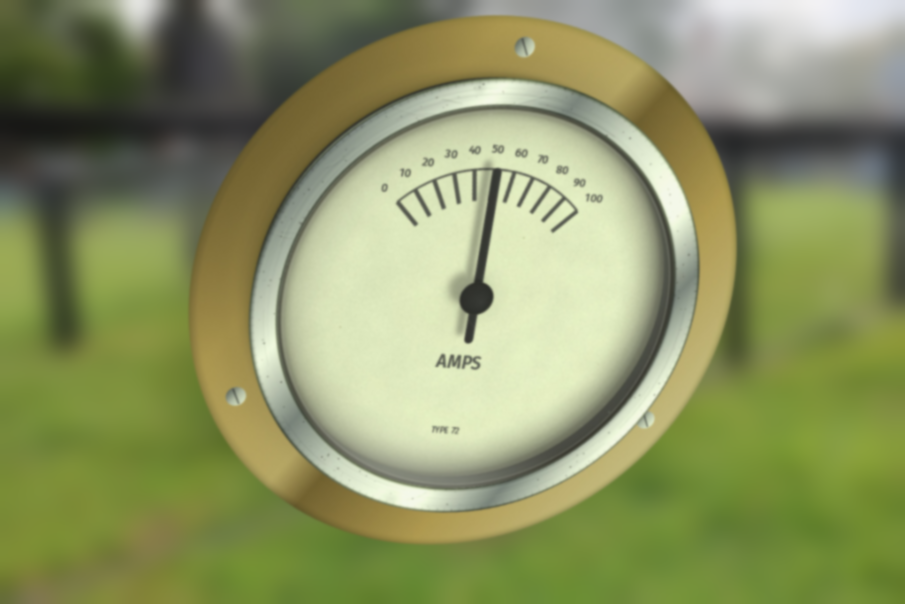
50 A
